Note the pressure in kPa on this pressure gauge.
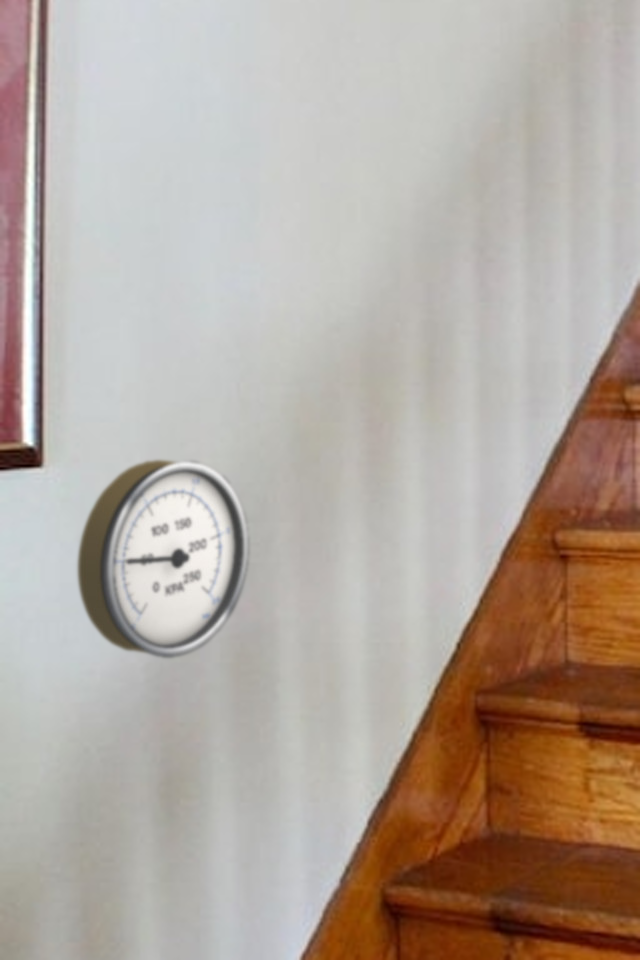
50 kPa
